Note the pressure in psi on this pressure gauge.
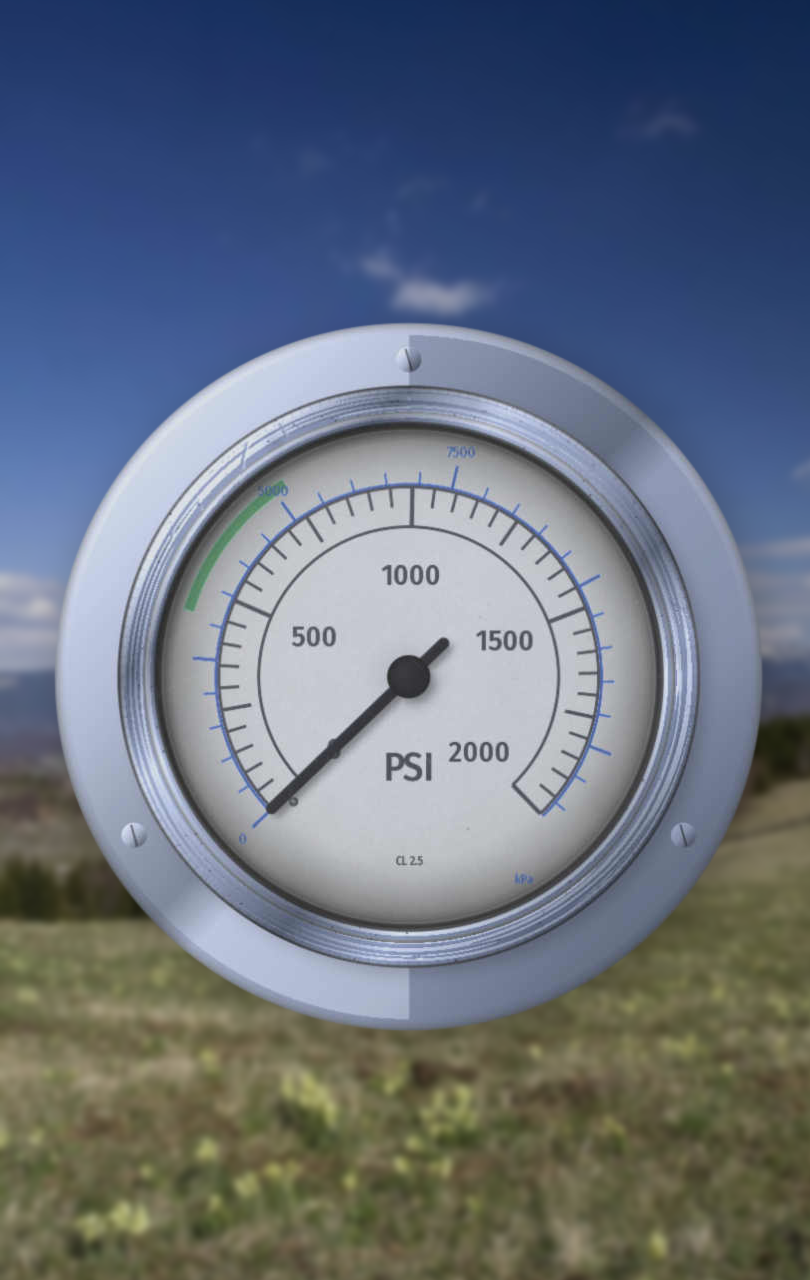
0 psi
